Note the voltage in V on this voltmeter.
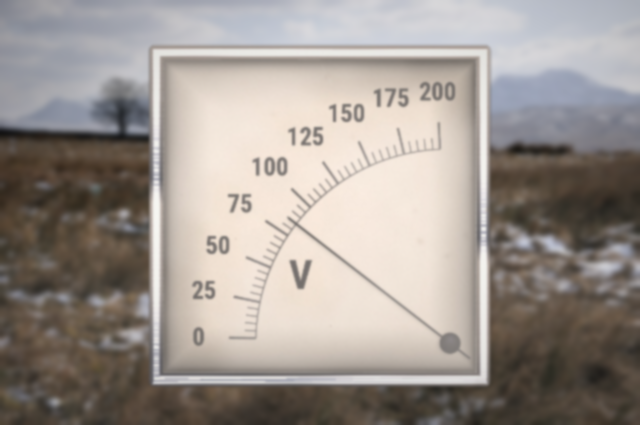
85 V
